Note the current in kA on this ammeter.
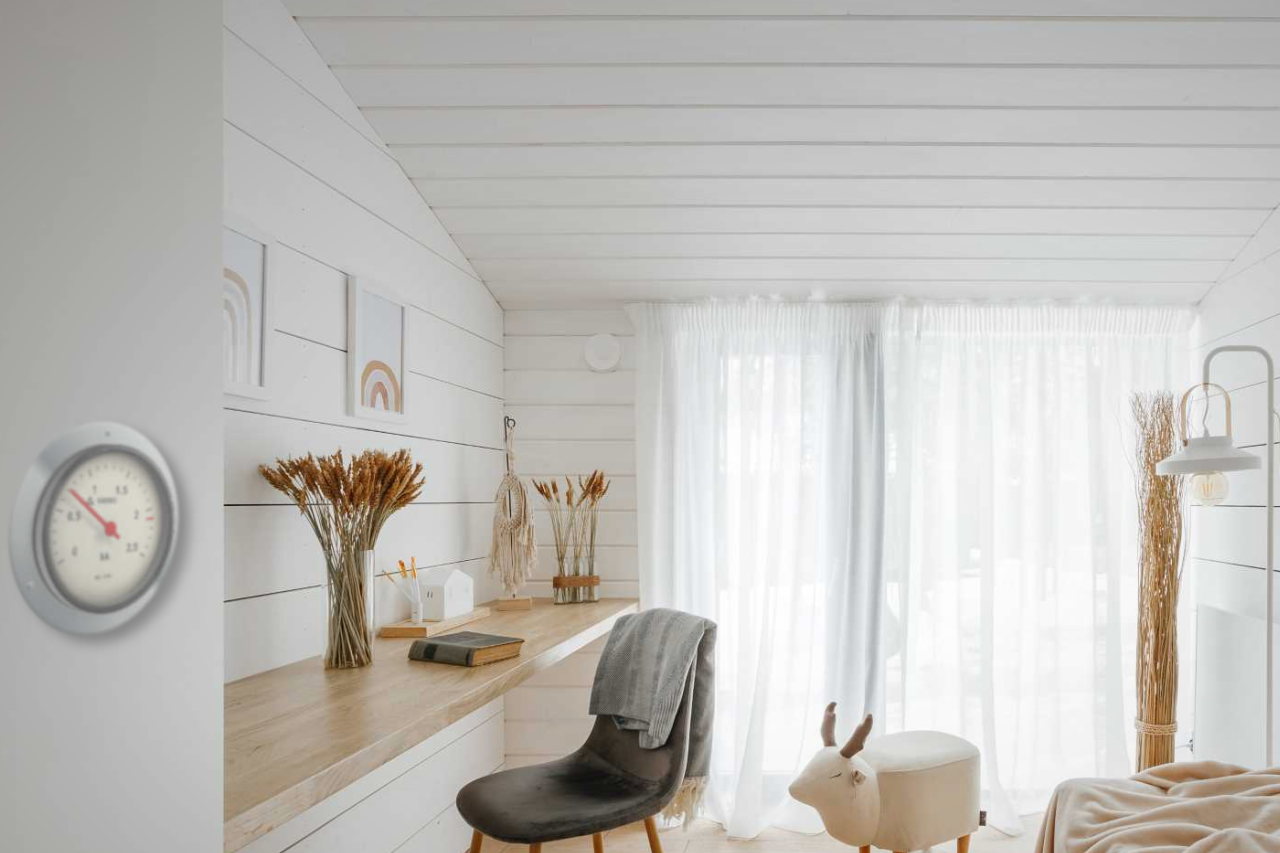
0.7 kA
